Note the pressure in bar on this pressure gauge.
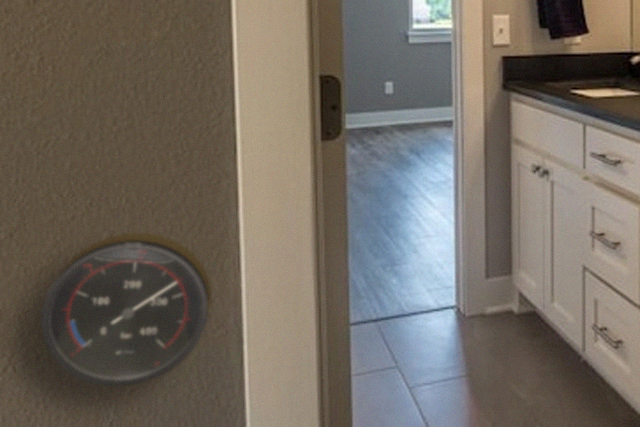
275 bar
